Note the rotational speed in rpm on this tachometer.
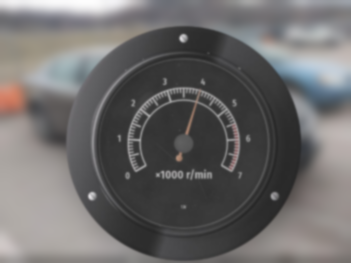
4000 rpm
